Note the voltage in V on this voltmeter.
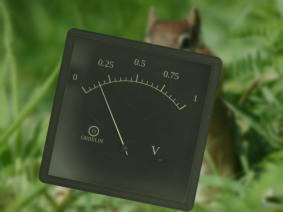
0.15 V
